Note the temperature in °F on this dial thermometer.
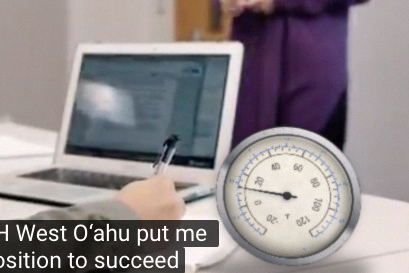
12 °F
